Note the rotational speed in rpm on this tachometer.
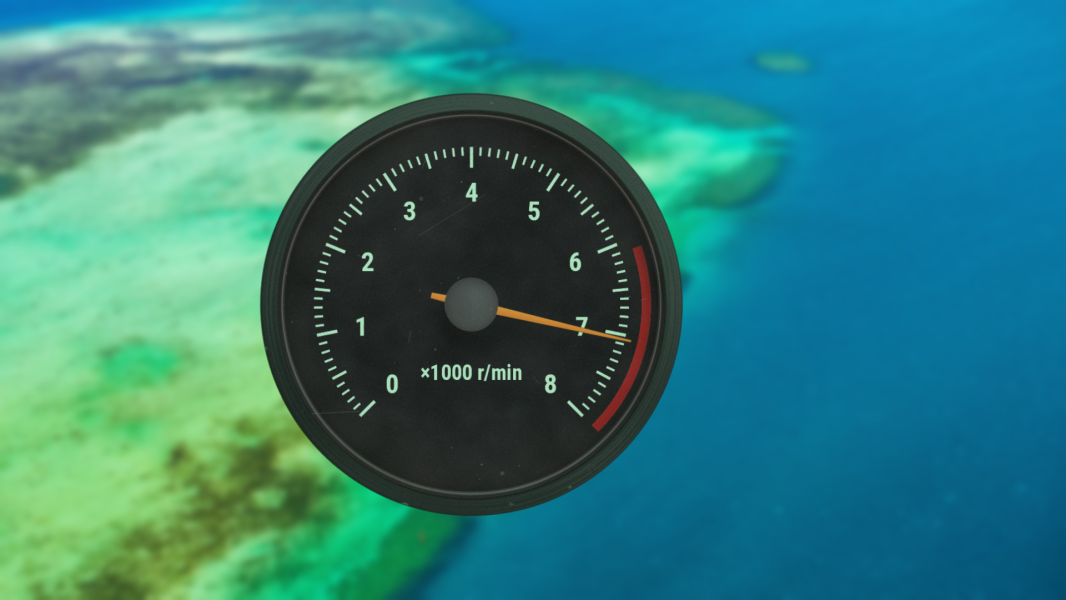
7050 rpm
